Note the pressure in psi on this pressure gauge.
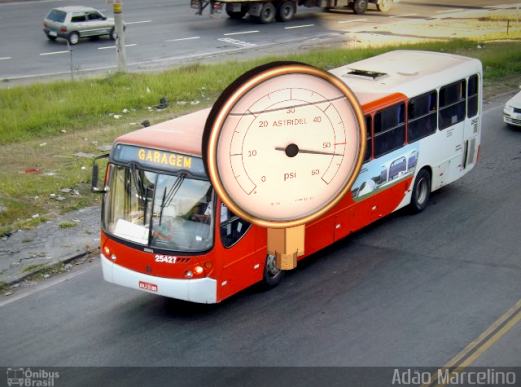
52.5 psi
